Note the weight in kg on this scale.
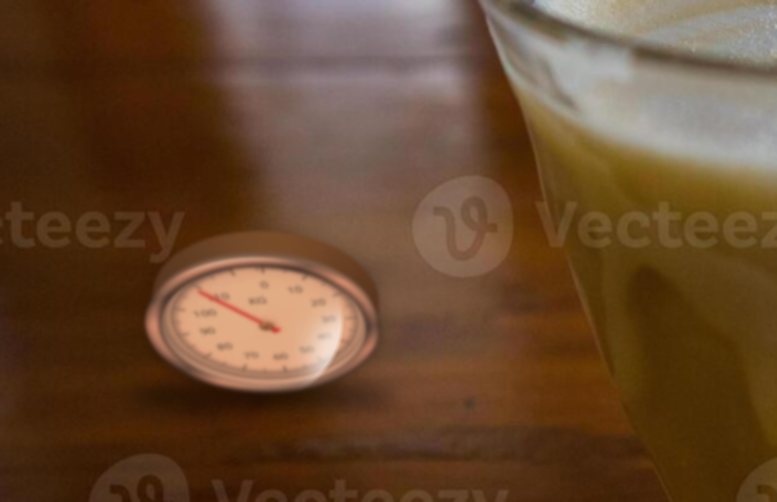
110 kg
